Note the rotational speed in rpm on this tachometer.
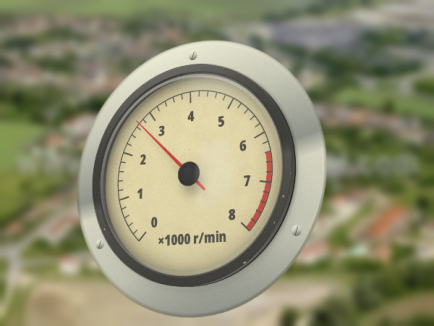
2700 rpm
